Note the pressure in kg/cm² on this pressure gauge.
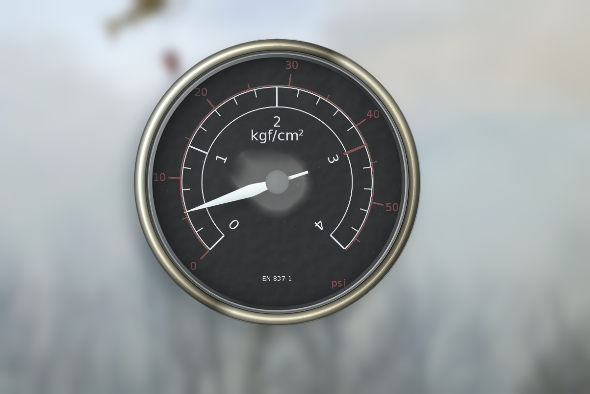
0.4 kg/cm²
